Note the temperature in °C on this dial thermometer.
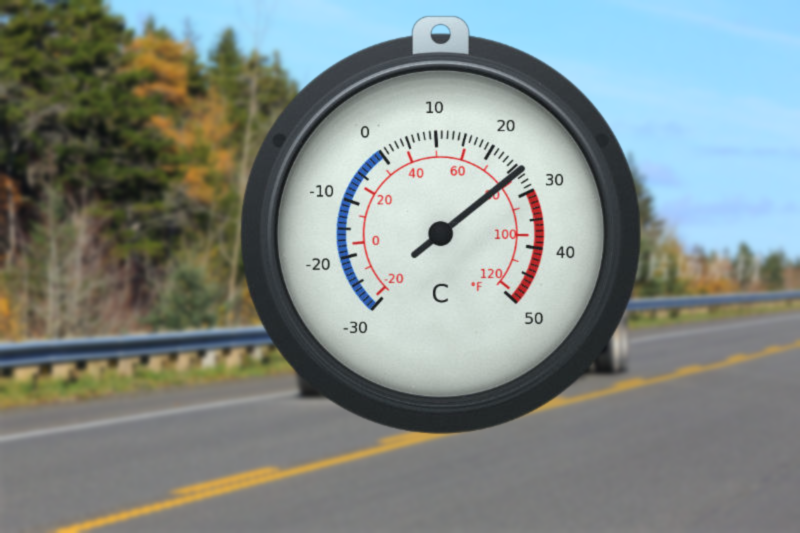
26 °C
